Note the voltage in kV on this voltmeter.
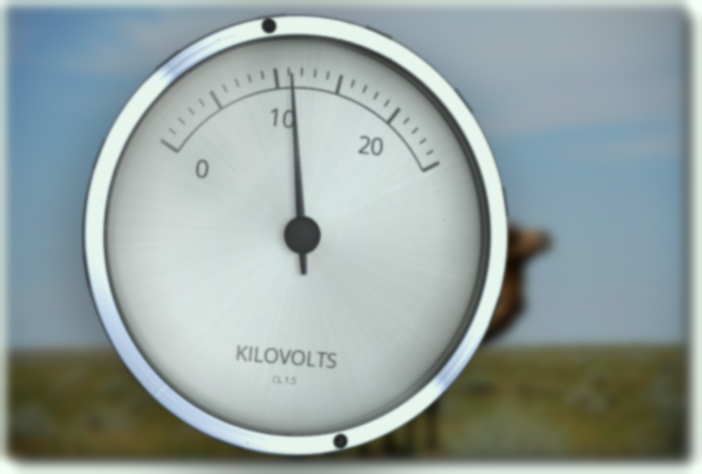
11 kV
